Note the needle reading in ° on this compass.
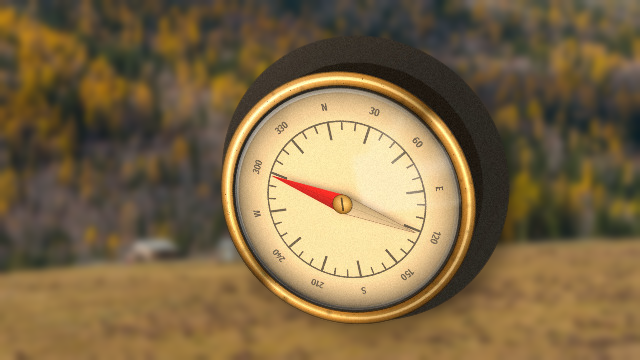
300 °
